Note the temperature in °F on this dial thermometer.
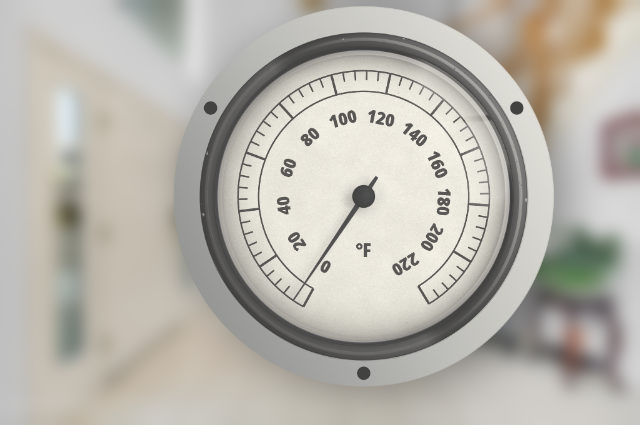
4 °F
